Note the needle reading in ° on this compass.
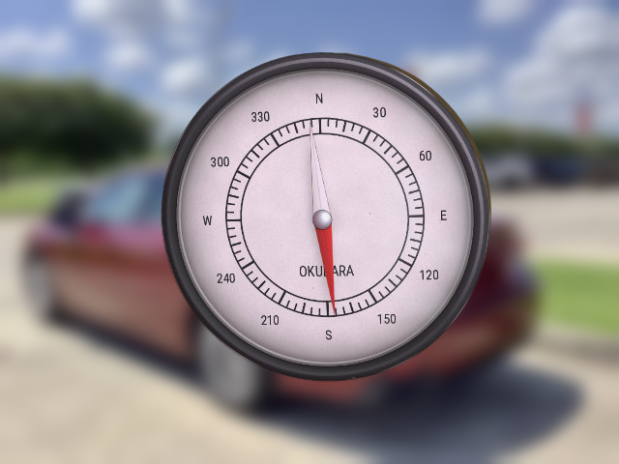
175 °
